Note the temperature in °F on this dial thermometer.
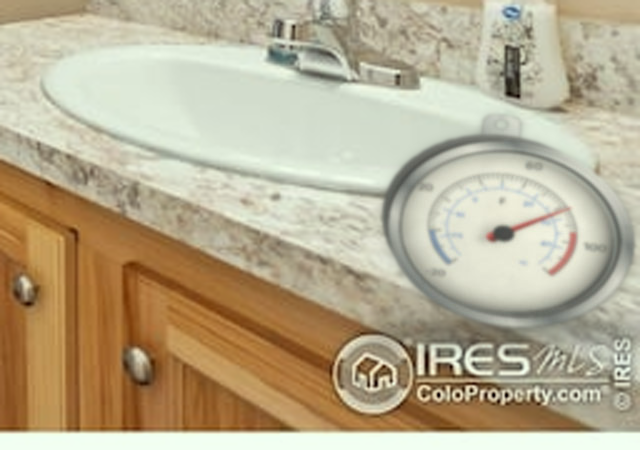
80 °F
